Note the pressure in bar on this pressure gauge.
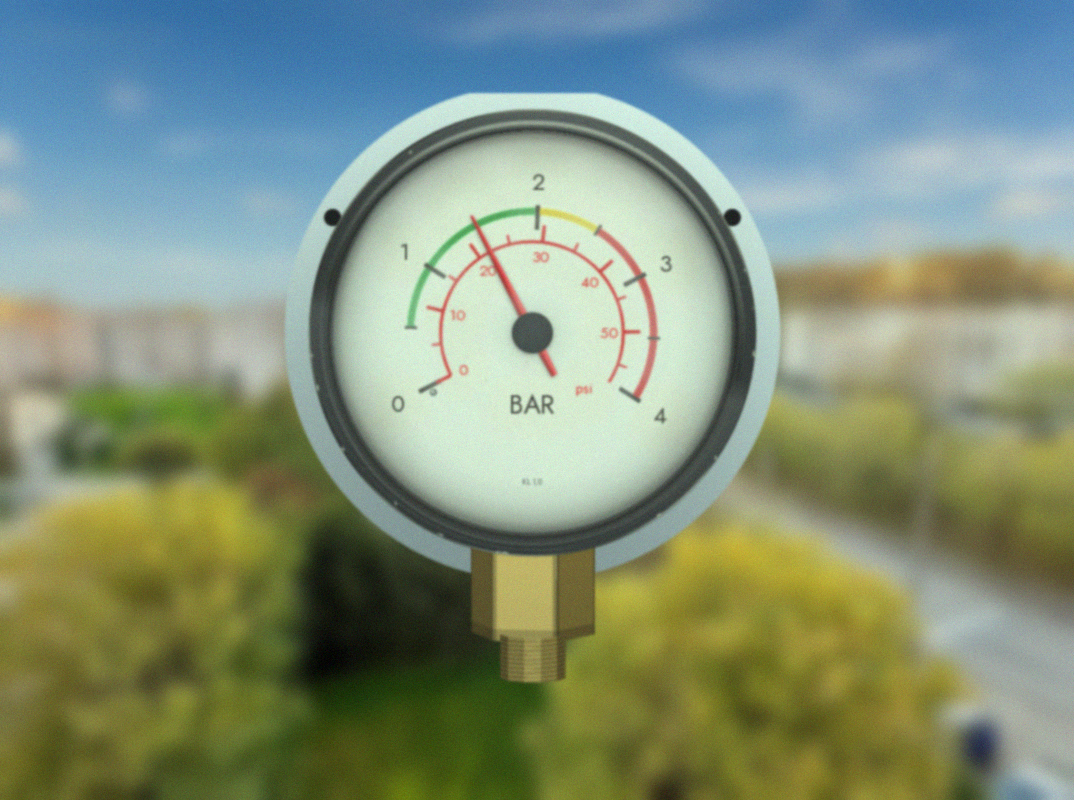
1.5 bar
